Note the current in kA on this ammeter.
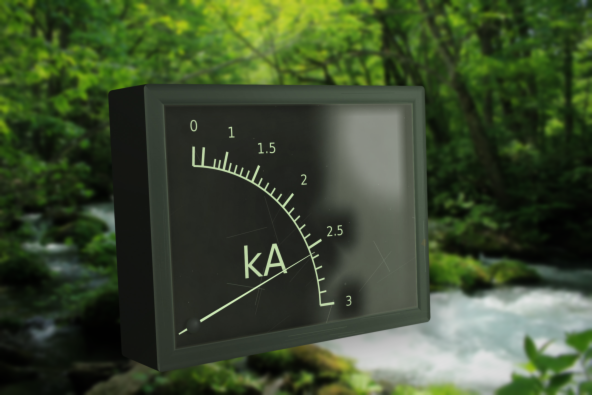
2.55 kA
